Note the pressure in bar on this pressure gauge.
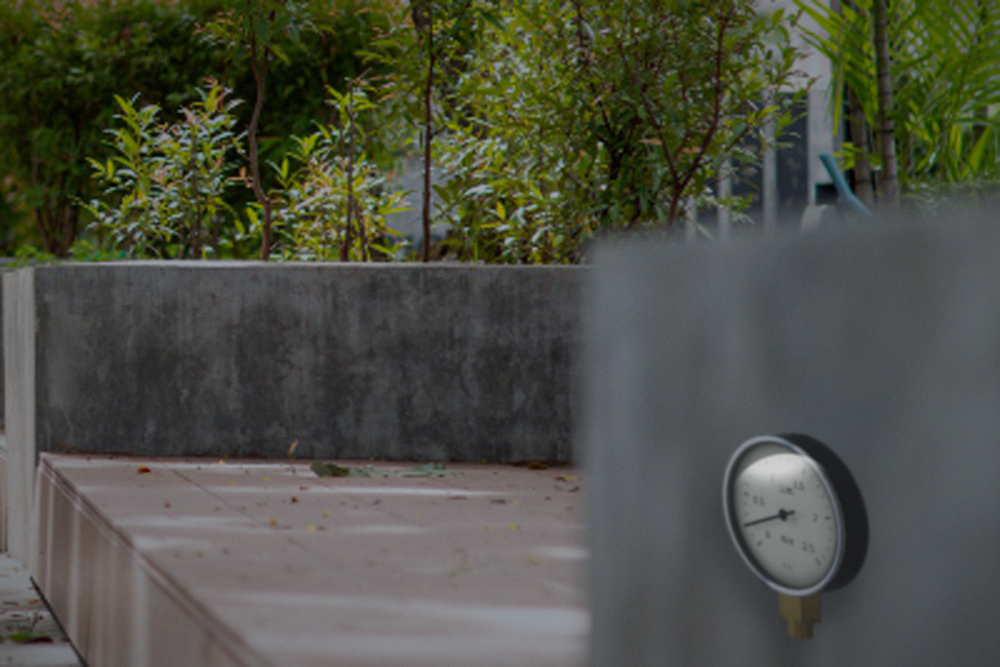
0.2 bar
